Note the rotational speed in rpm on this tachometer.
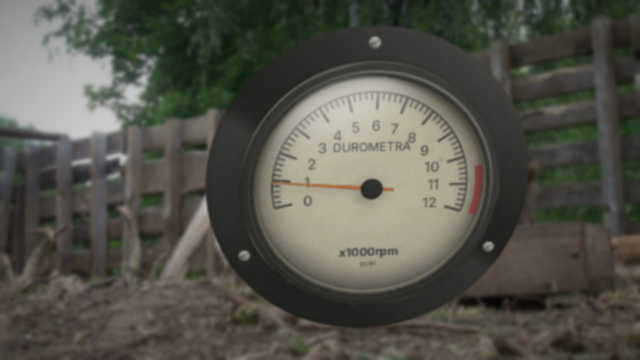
1000 rpm
